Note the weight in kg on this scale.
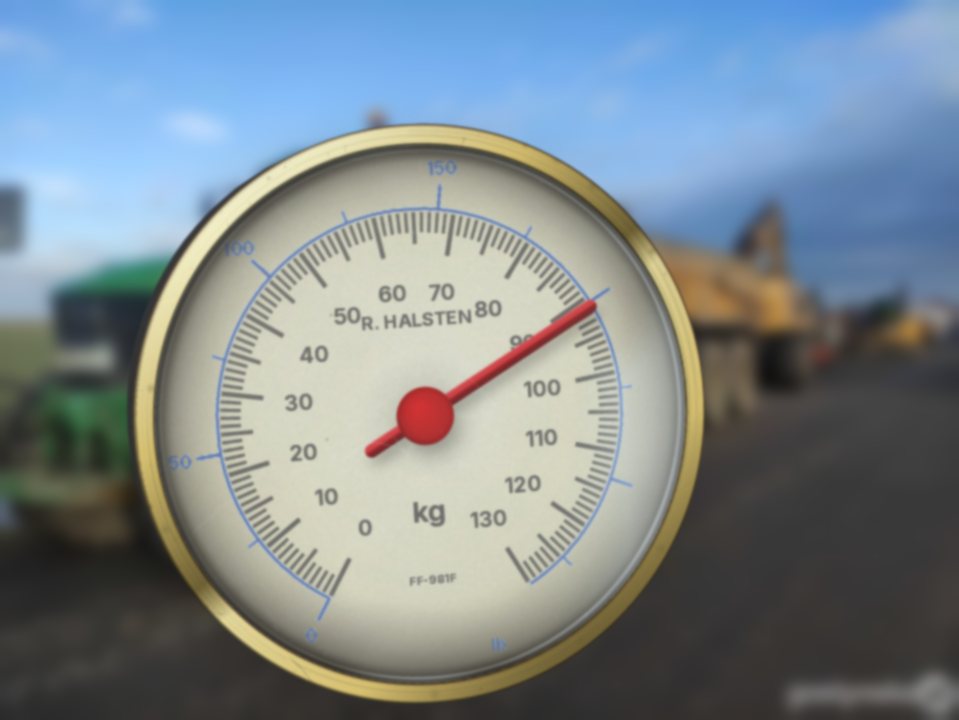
91 kg
